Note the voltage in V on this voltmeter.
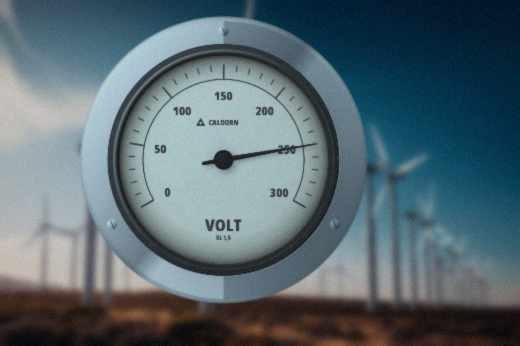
250 V
